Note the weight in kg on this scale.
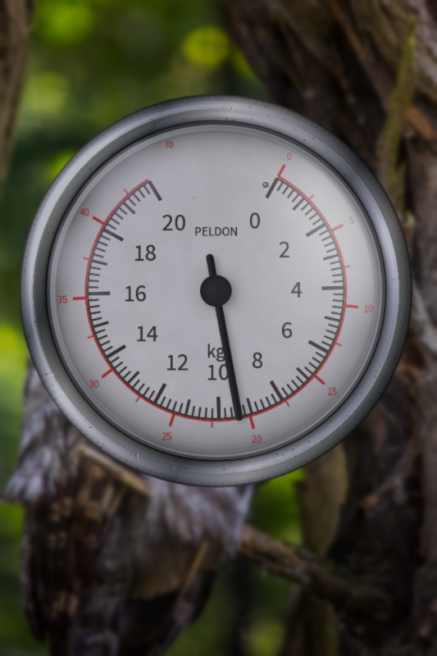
9.4 kg
